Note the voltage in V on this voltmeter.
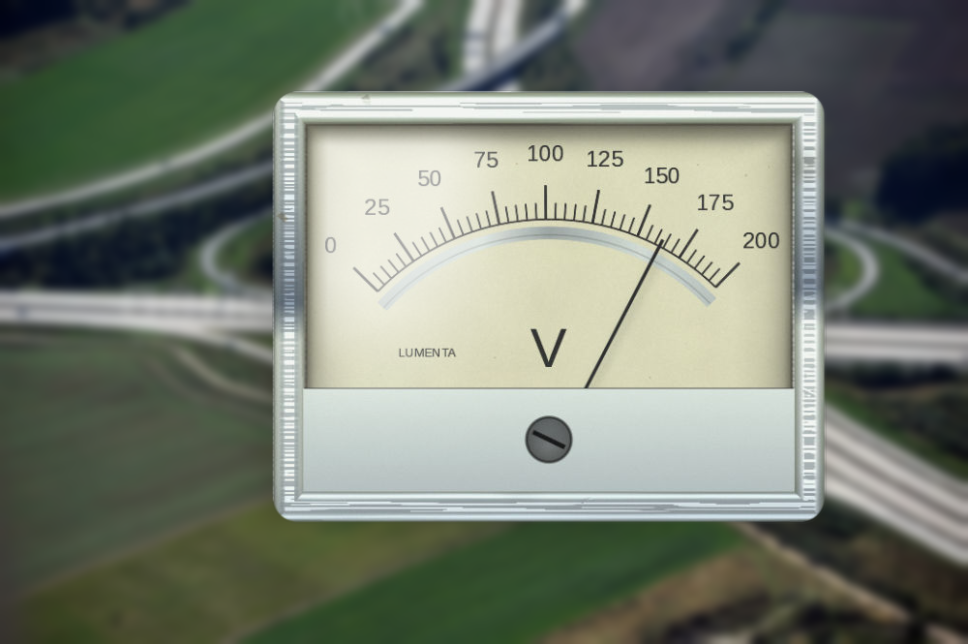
162.5 V
